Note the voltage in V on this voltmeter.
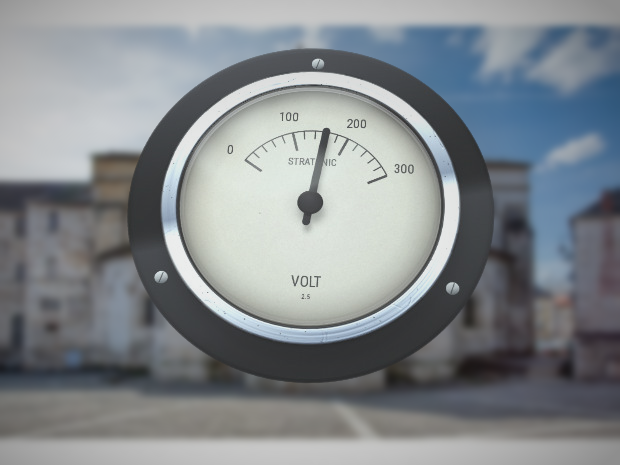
160 V
